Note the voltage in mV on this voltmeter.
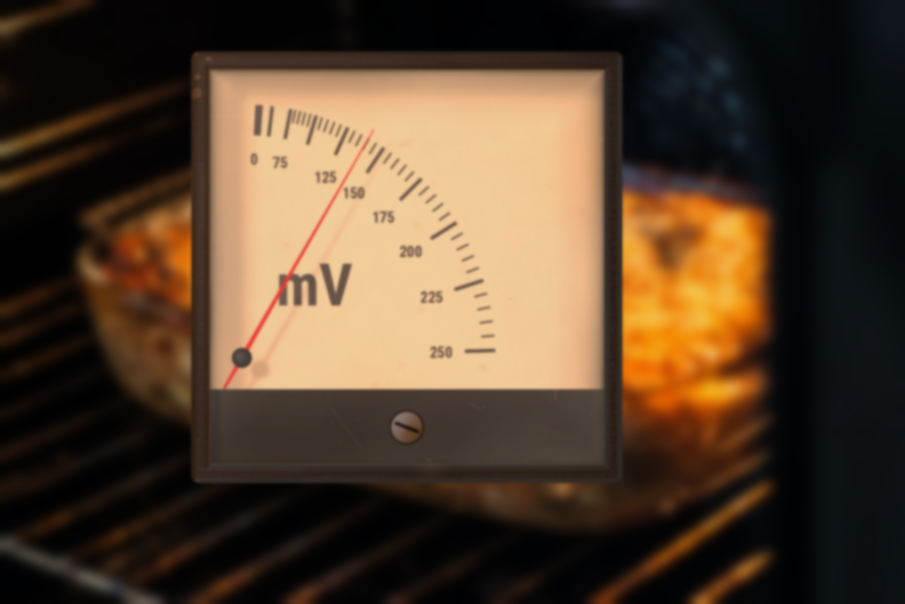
140 mV
